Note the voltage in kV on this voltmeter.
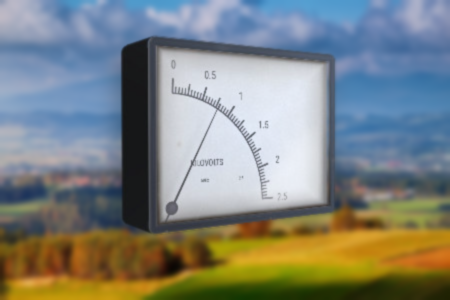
0.75 kV
